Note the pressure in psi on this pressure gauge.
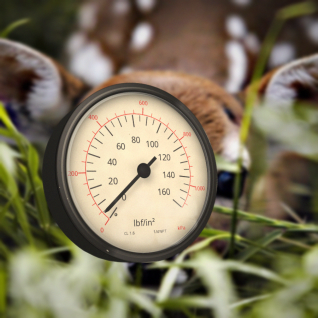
5 psi
